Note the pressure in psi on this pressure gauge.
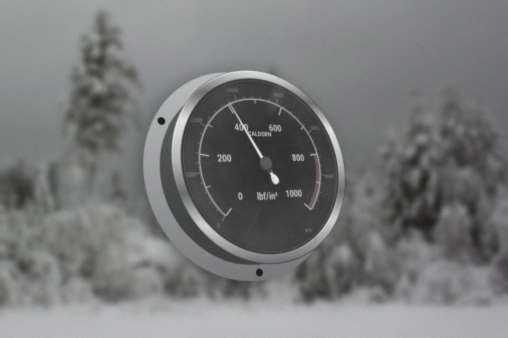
400 psi
